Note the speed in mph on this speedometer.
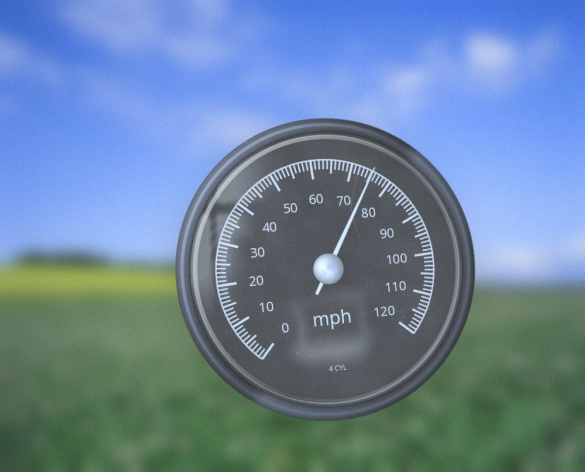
75 mph
